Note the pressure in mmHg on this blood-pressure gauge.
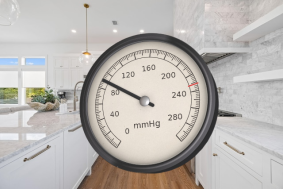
90 mmHg
